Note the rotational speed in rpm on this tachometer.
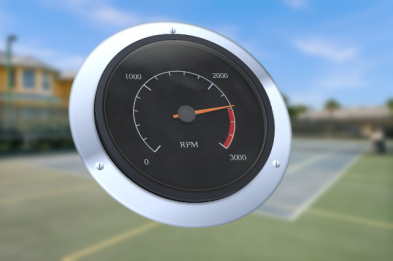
2400 rpm
